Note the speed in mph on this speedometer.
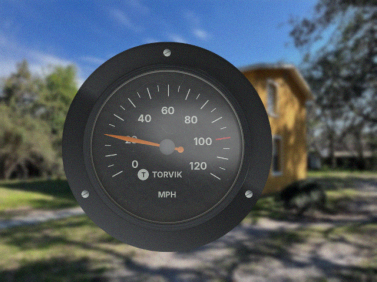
20 mph
